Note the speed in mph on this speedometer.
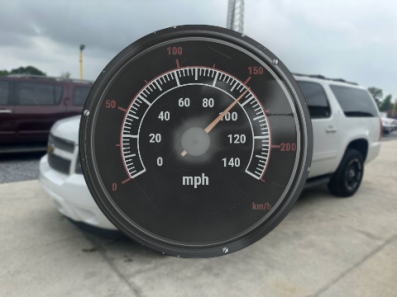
96 mph
